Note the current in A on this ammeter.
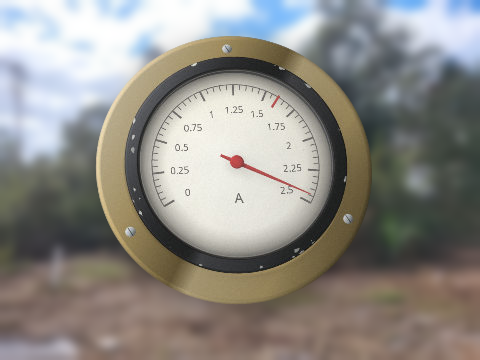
2.45 A
